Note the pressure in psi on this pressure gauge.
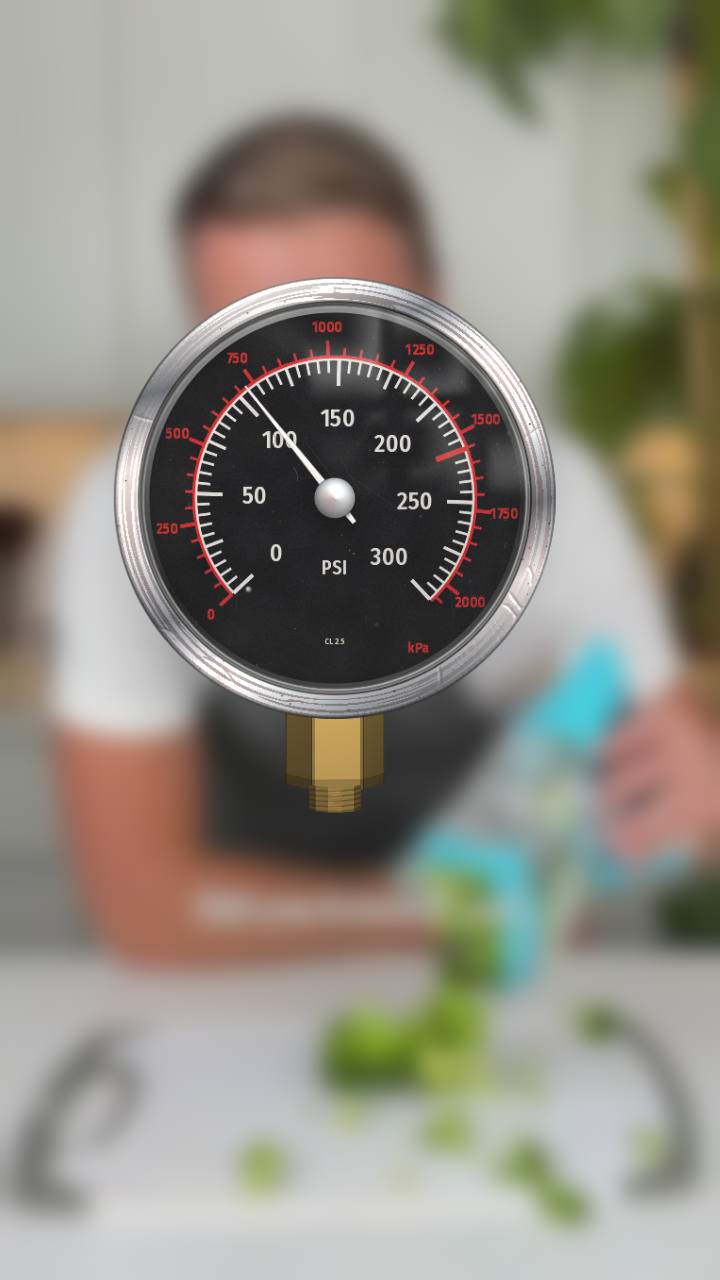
105 psi
